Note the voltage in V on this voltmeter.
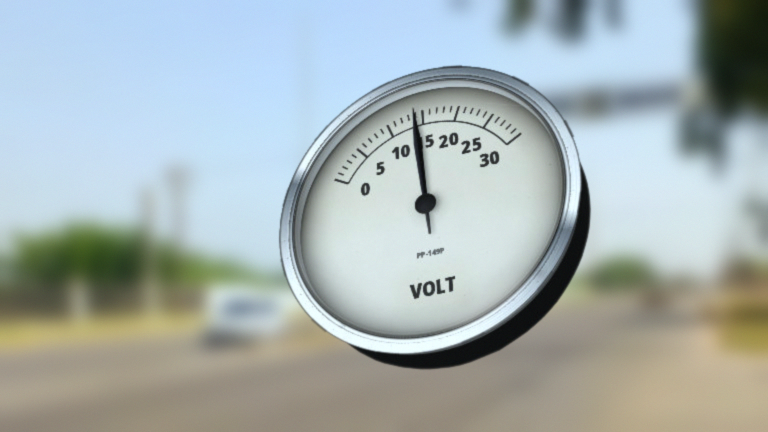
14 V
